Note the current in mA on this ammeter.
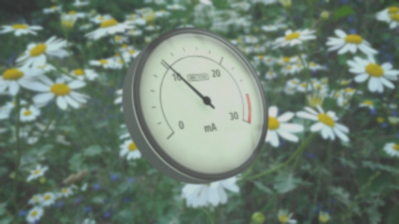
10 mA
